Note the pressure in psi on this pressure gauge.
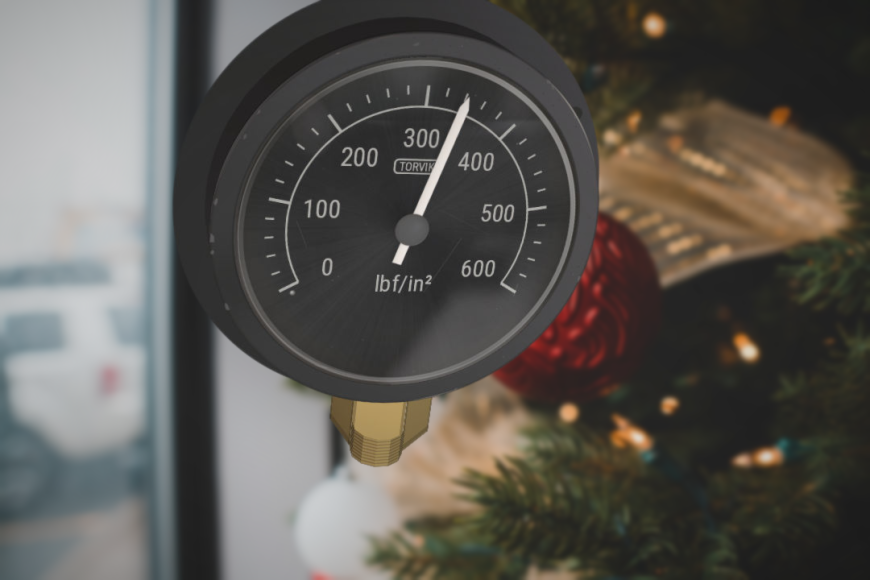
340 psi
